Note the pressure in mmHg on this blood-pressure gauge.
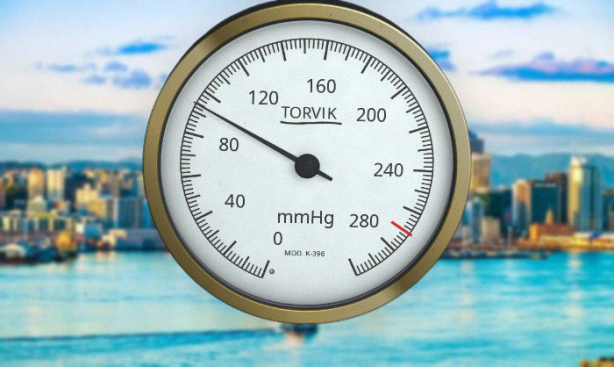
94 mmHg
